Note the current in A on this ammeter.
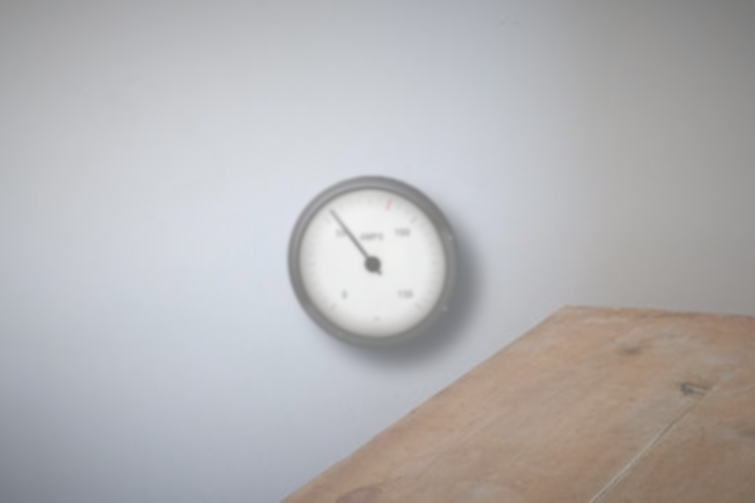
55 A
